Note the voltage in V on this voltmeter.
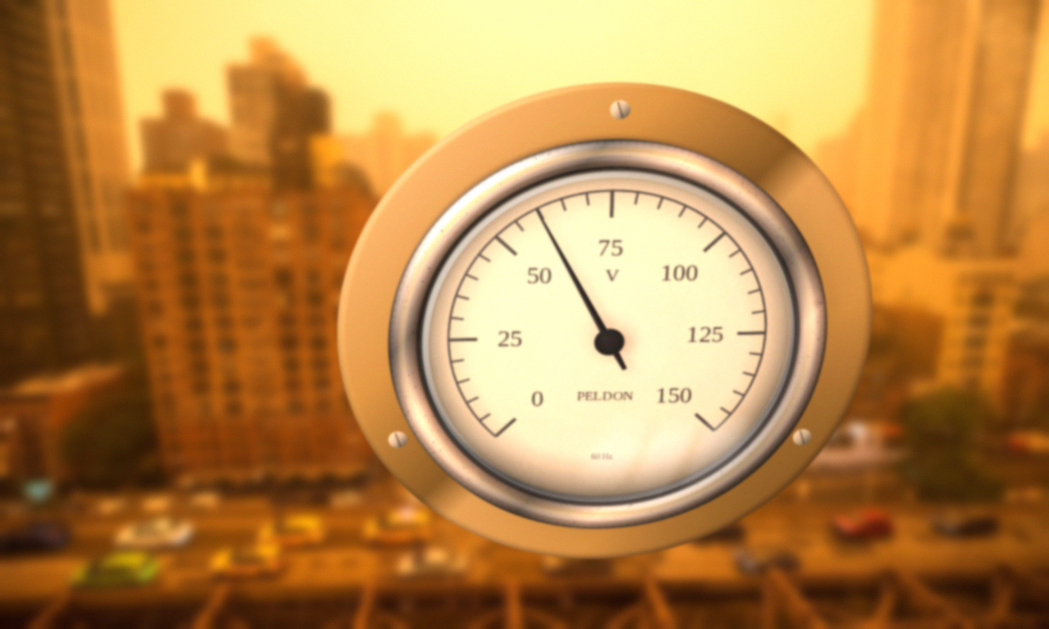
60 V
